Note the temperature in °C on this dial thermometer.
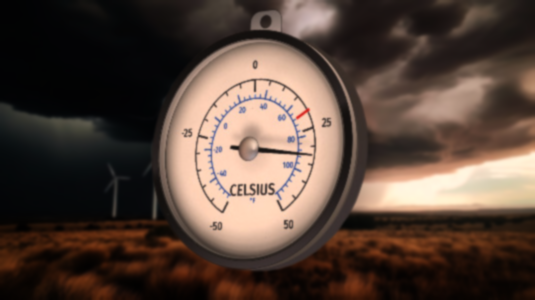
32.5 °C
